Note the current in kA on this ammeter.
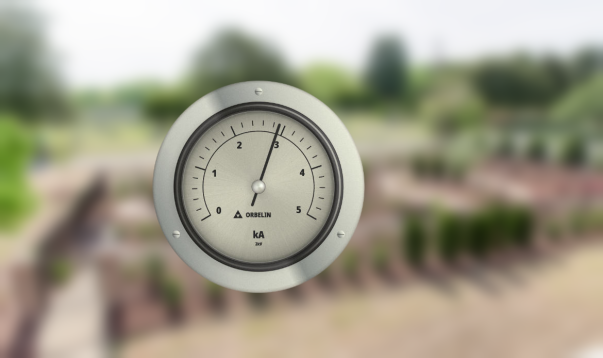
2.9 kA
